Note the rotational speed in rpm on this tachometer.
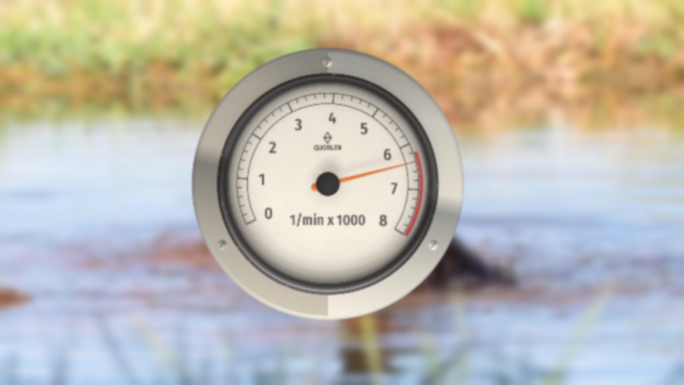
6400 rpm
